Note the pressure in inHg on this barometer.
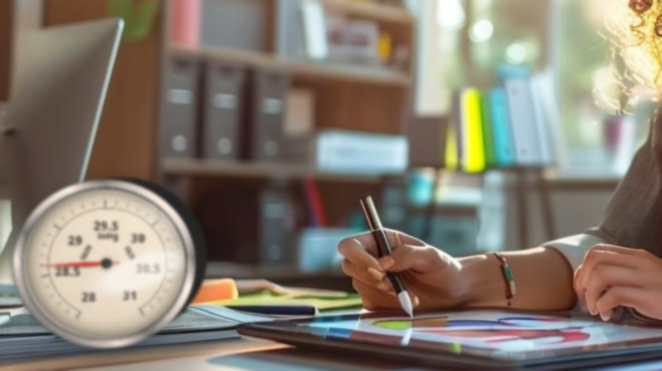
28.6 inHg
